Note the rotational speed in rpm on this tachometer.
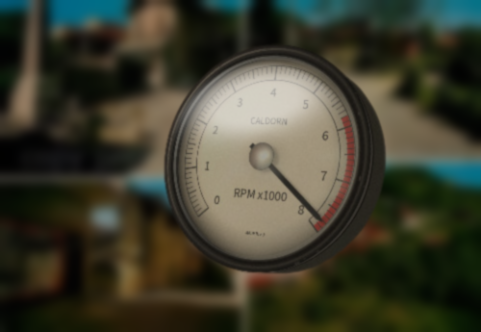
7800 rpm
